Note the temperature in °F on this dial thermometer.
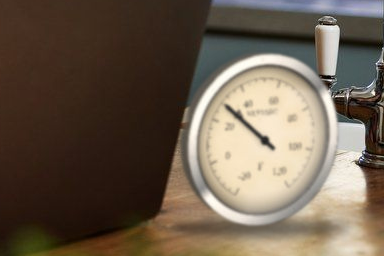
28 °F
